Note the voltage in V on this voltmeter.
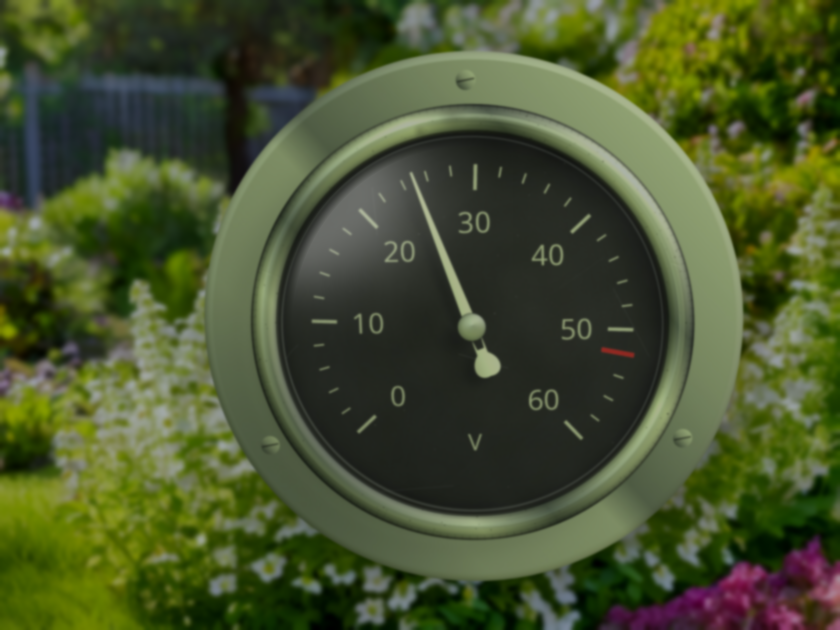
25 V
